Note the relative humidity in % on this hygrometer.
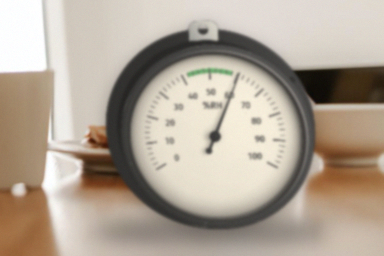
60 %
